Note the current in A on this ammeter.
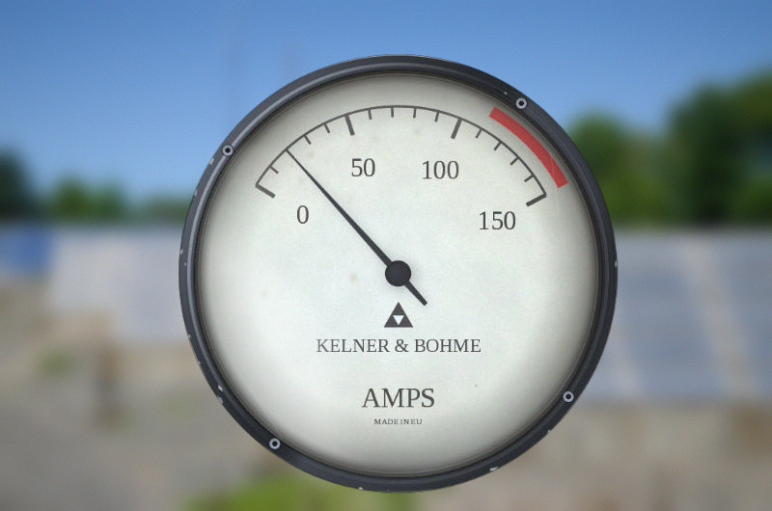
20 A
